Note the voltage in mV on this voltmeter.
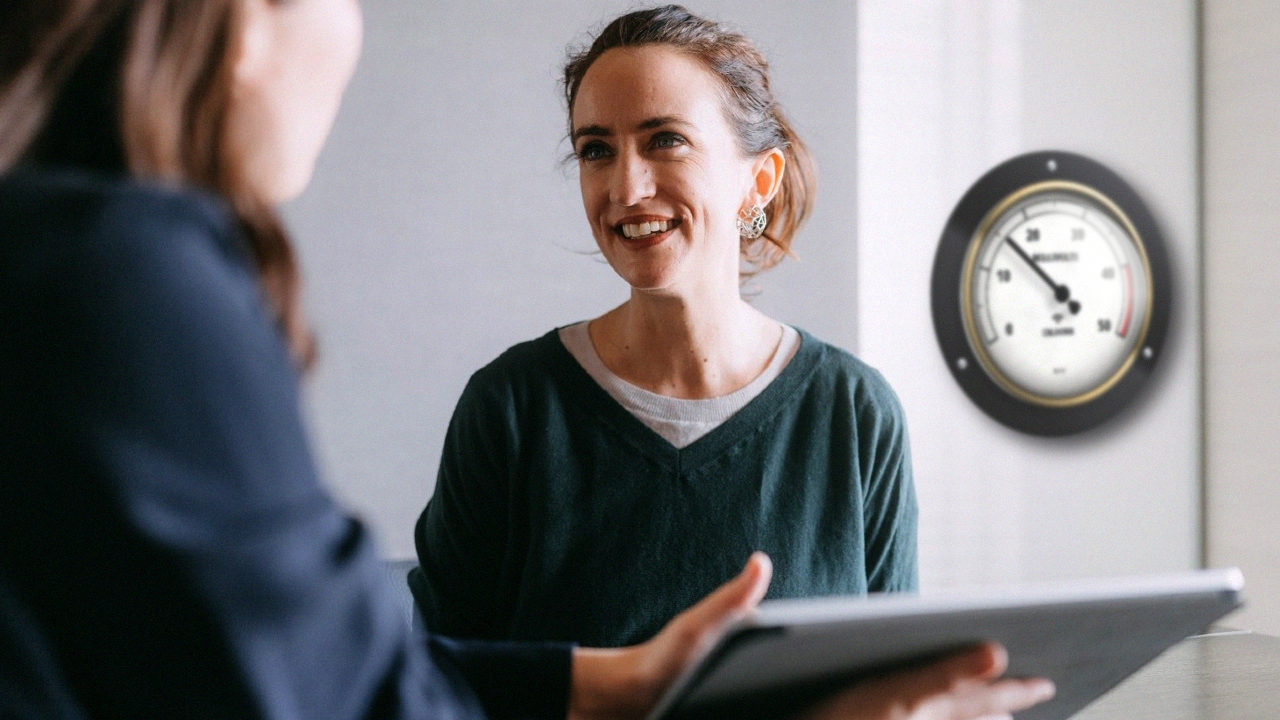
15 mV
